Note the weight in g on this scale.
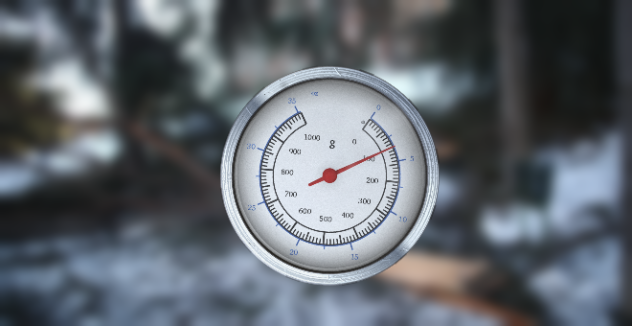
100 g
